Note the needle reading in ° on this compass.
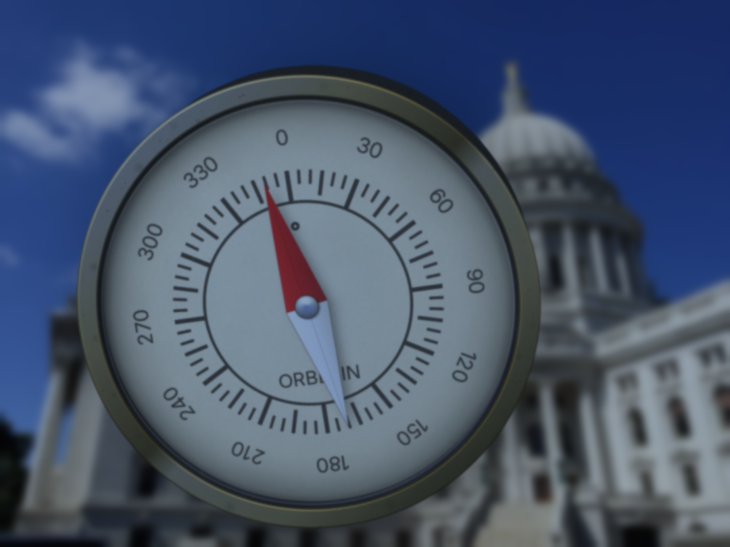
350 °
